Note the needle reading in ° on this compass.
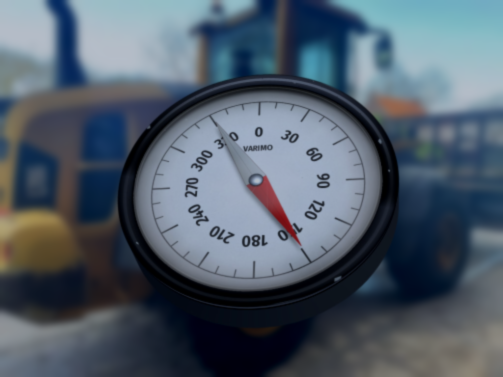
150 °
